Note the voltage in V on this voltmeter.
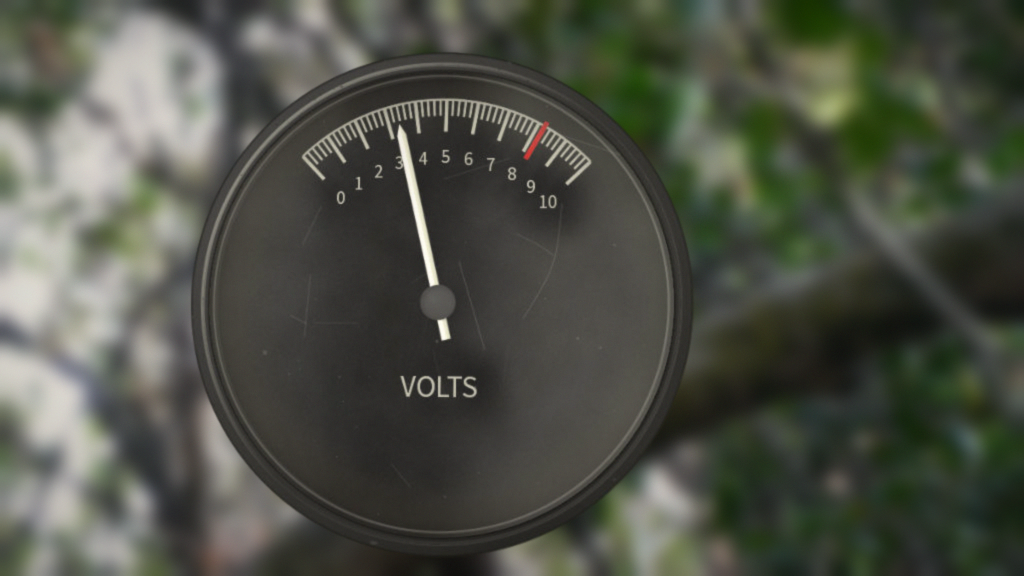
3.4 V
